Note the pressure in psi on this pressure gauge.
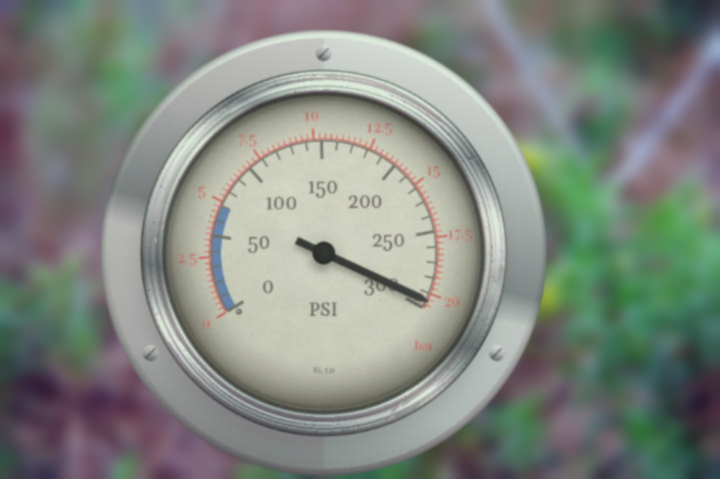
295 psi
